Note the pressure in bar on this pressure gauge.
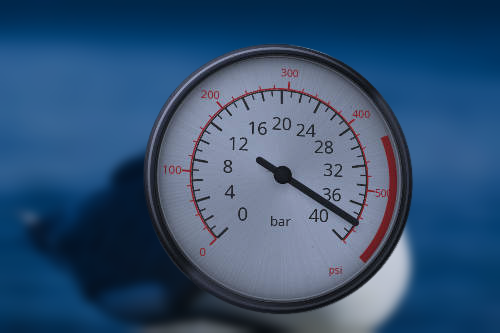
38 bar
